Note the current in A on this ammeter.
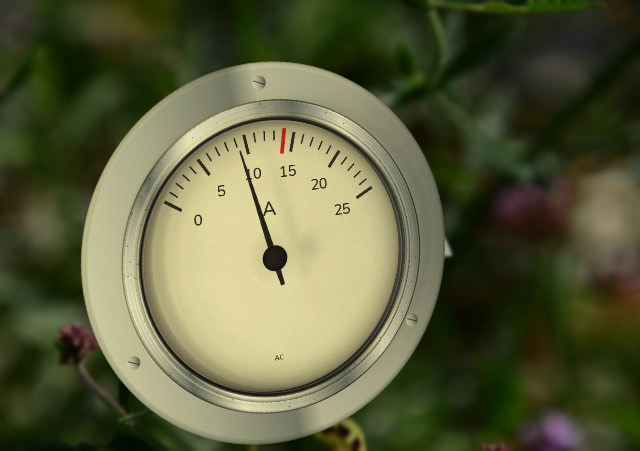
9 A
